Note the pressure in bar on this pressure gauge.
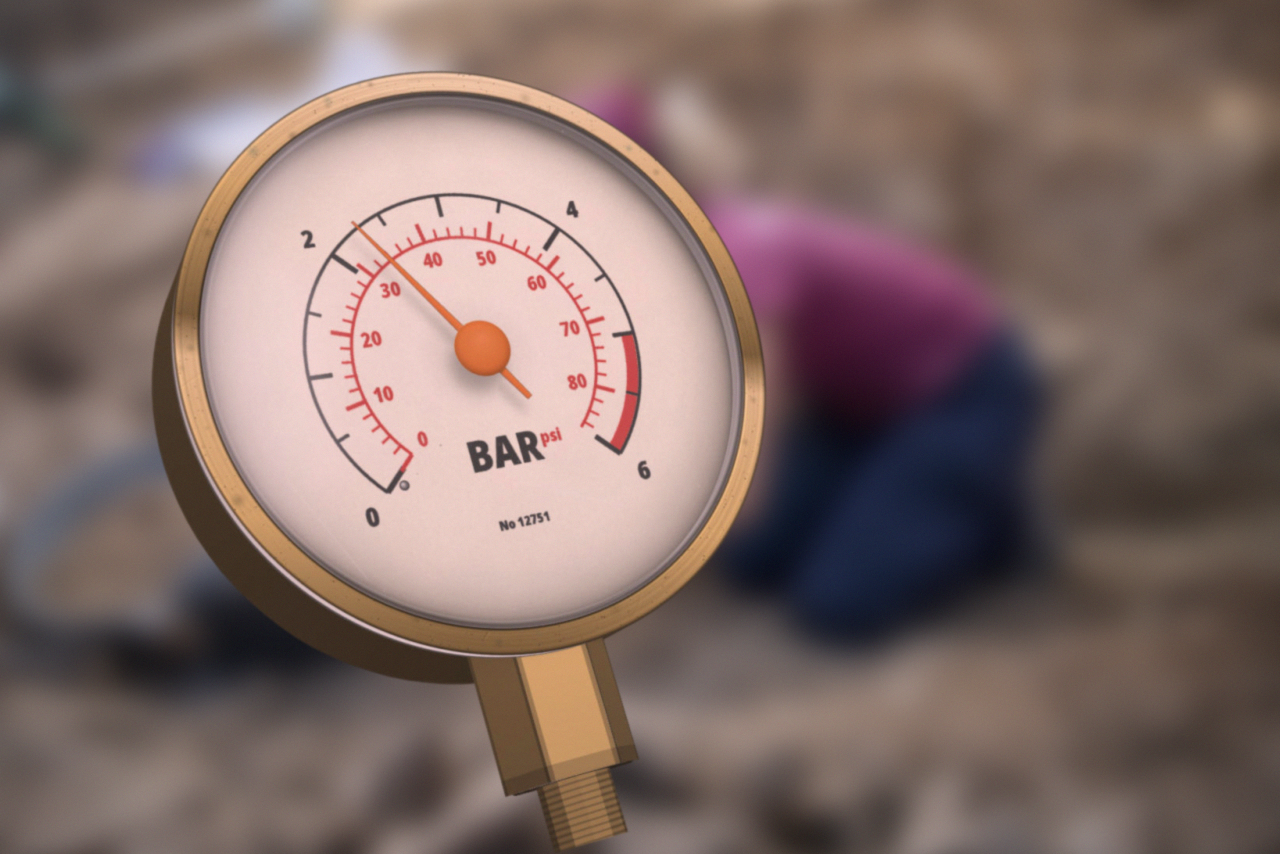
2.25 bar
